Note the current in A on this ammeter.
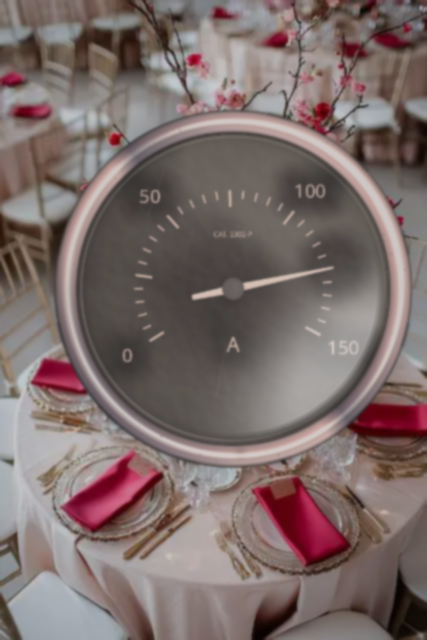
125 A
